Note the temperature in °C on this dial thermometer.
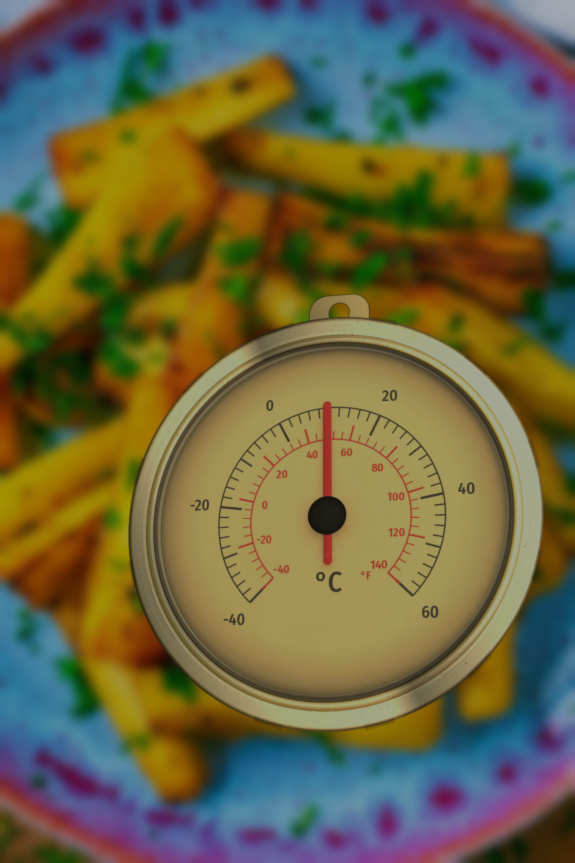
10 °C
